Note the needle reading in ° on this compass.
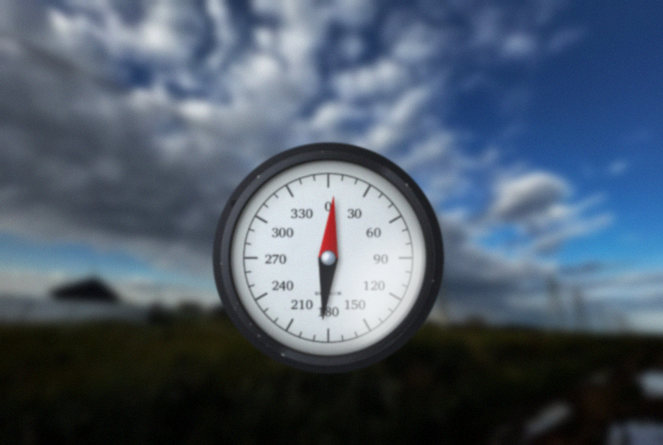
5 °
